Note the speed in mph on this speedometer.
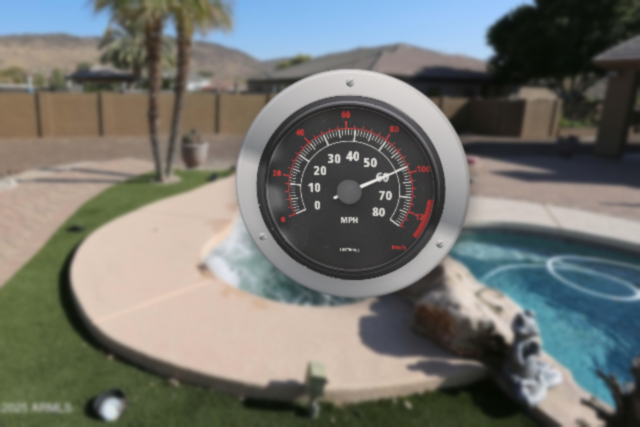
60 mph
